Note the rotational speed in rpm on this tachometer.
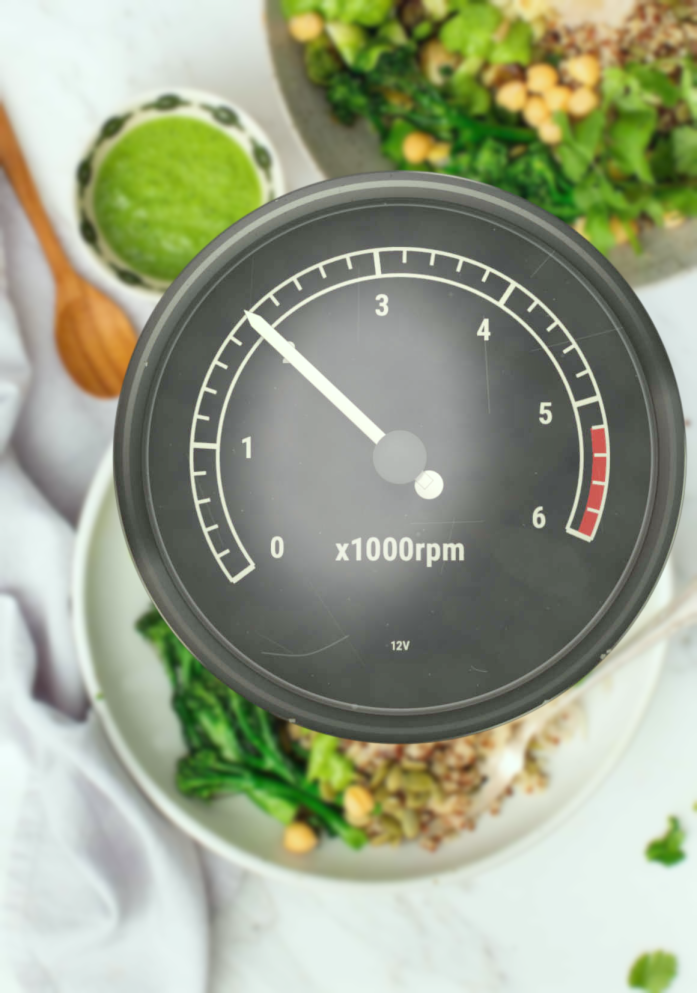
2000 rpm
